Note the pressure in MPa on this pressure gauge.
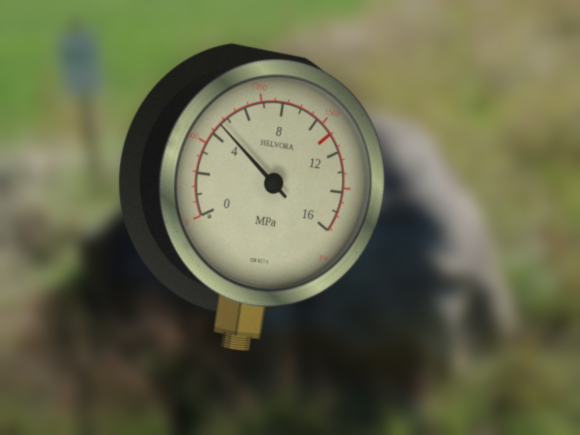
4.5 MPa
